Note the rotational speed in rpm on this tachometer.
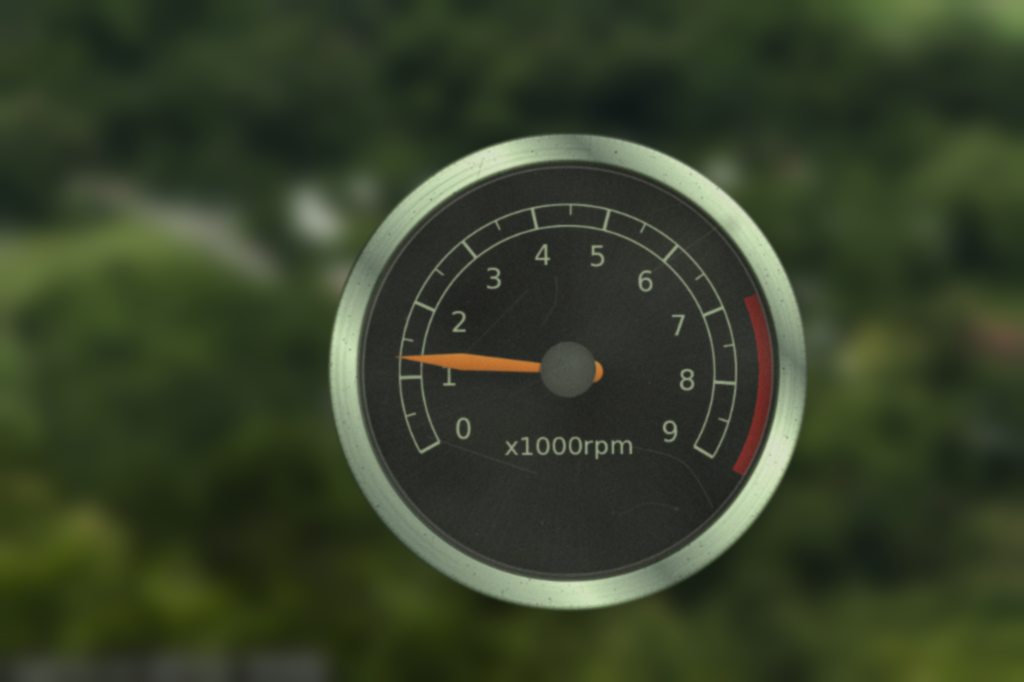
1250 rpm
